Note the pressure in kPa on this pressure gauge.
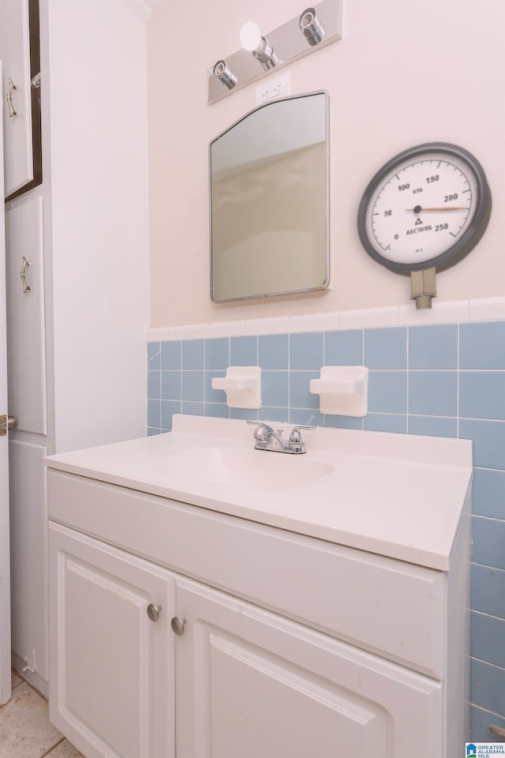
220 kPa
